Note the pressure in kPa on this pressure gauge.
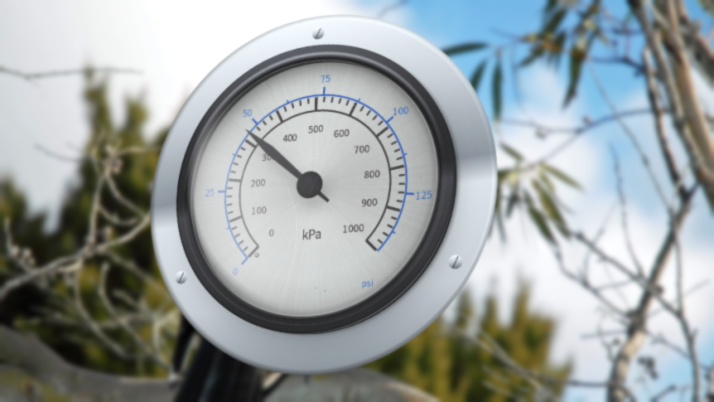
320 kPa
